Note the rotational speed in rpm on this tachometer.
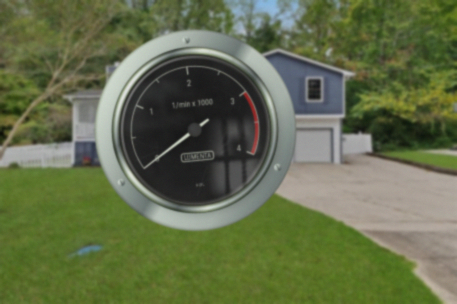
0 rpm
